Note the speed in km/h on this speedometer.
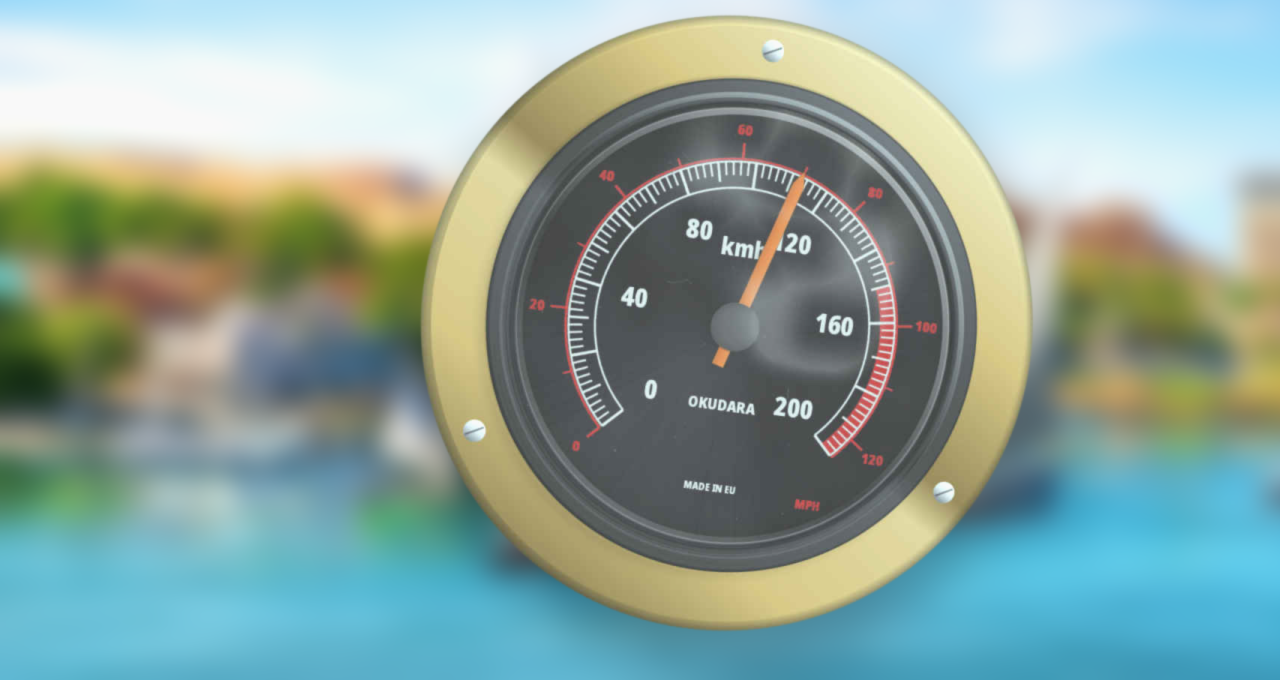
112 km/h
